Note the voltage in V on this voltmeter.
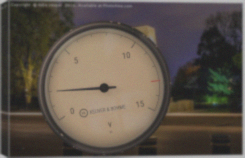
2 V
